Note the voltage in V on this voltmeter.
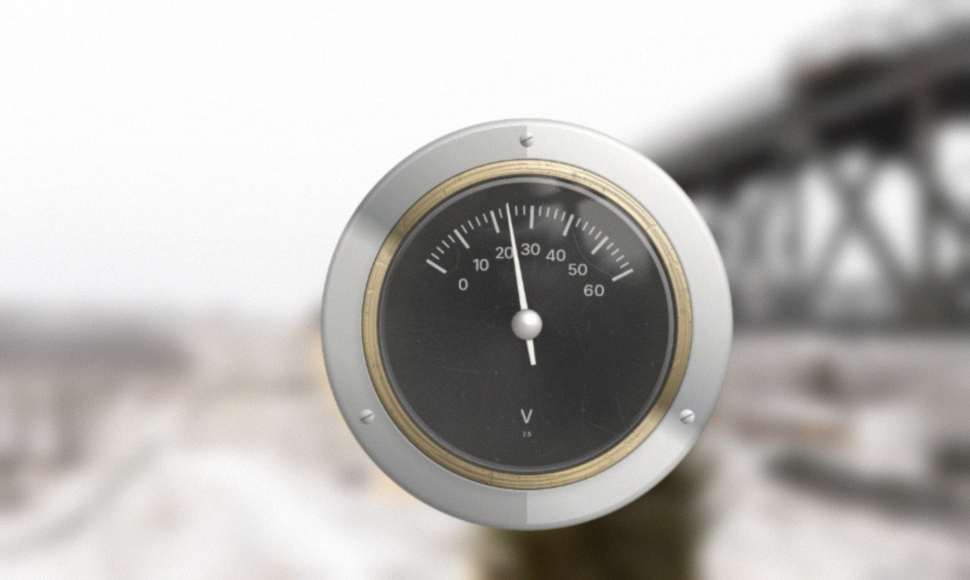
24 V
